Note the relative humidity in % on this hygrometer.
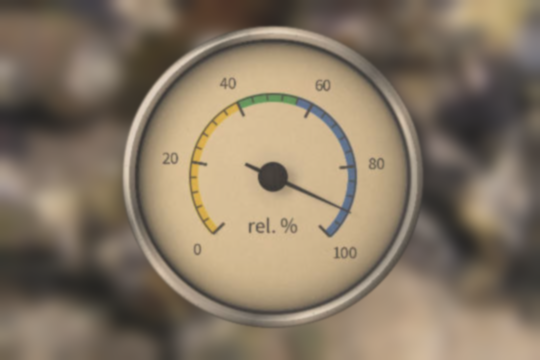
92 %
